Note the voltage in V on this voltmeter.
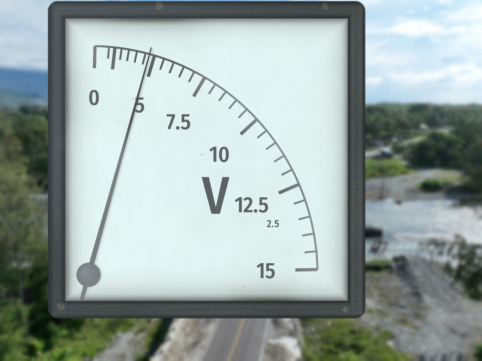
4.75 V
